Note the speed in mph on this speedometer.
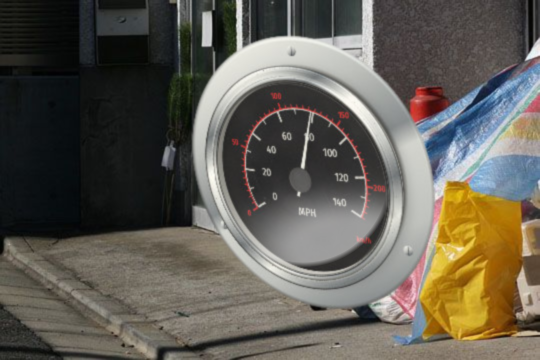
80 mph
